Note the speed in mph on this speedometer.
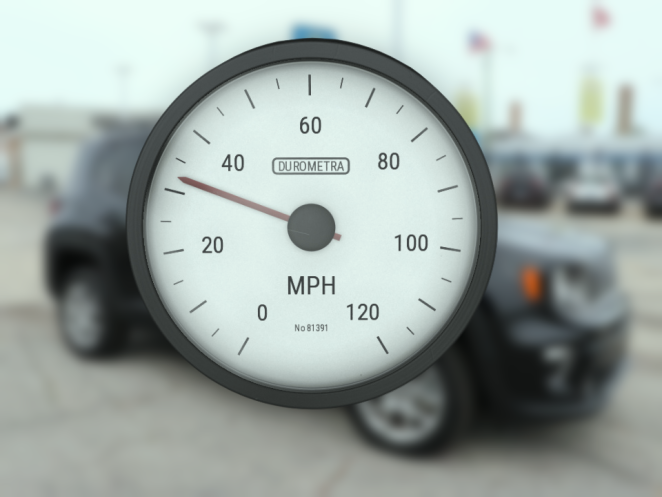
32.5 mph
